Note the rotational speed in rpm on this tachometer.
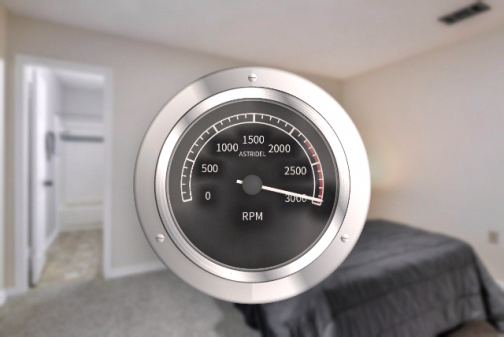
2950 rpm
